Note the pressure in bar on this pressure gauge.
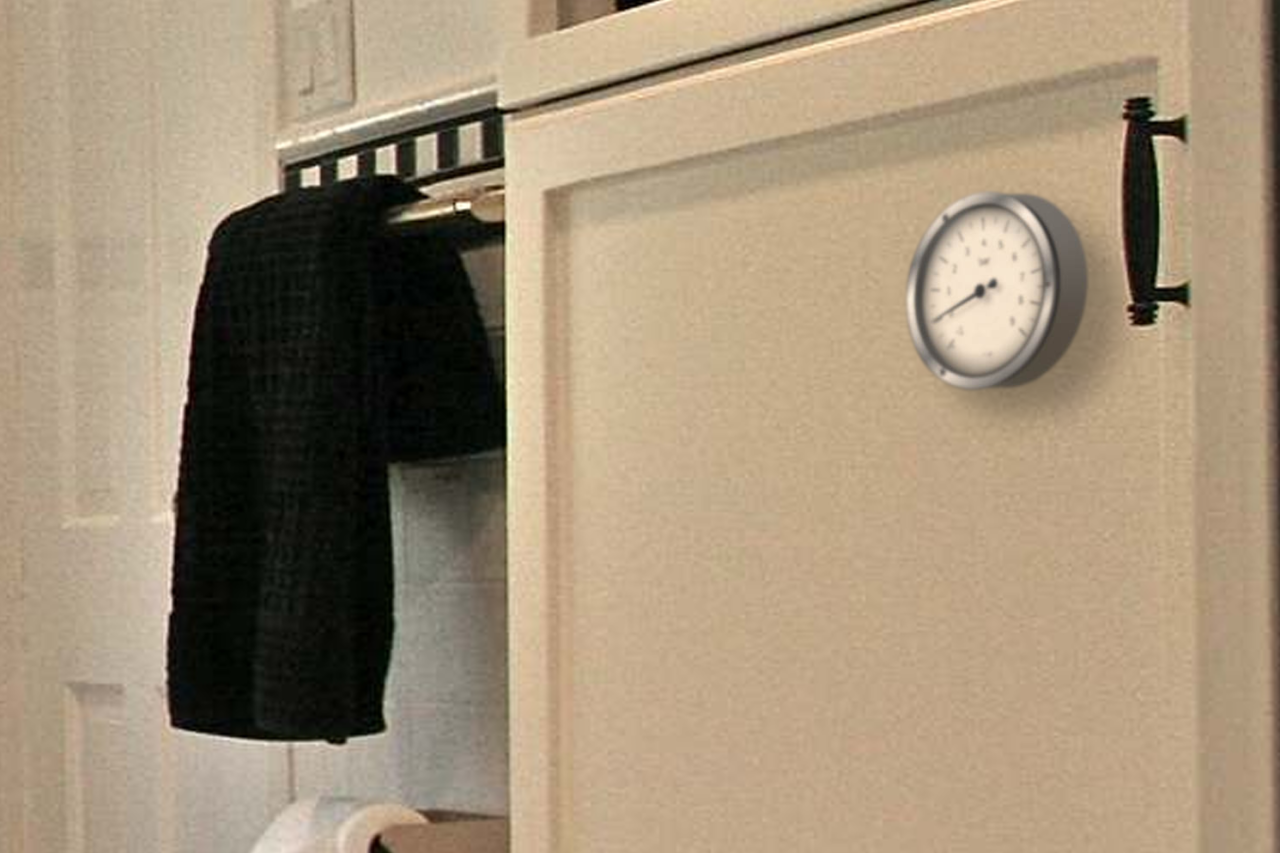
0 bar
